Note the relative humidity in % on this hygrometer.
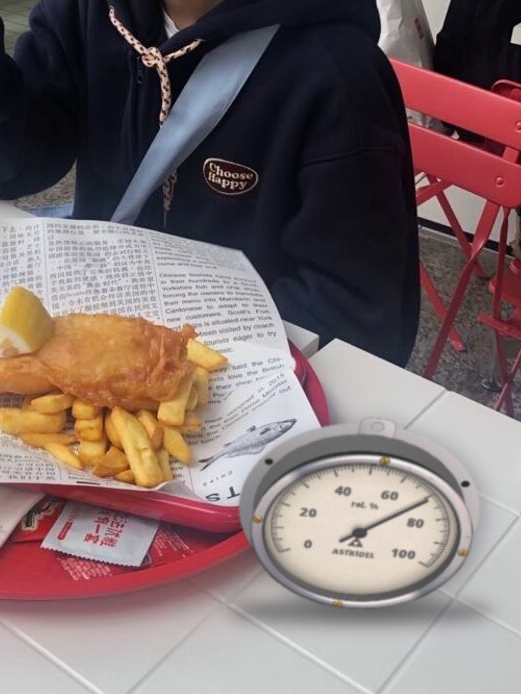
70 %
